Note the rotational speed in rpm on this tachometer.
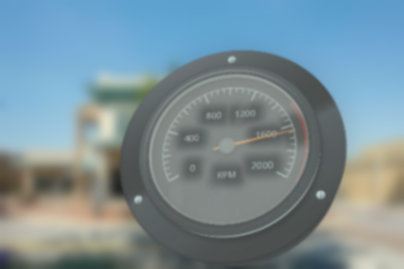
1650 rpm
